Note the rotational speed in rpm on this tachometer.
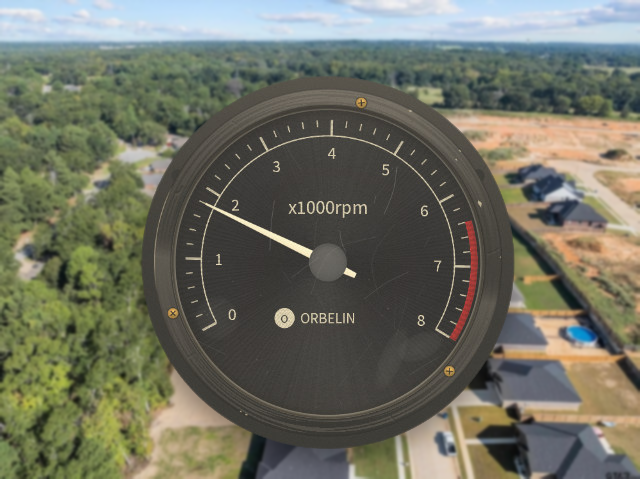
1800 rpm
